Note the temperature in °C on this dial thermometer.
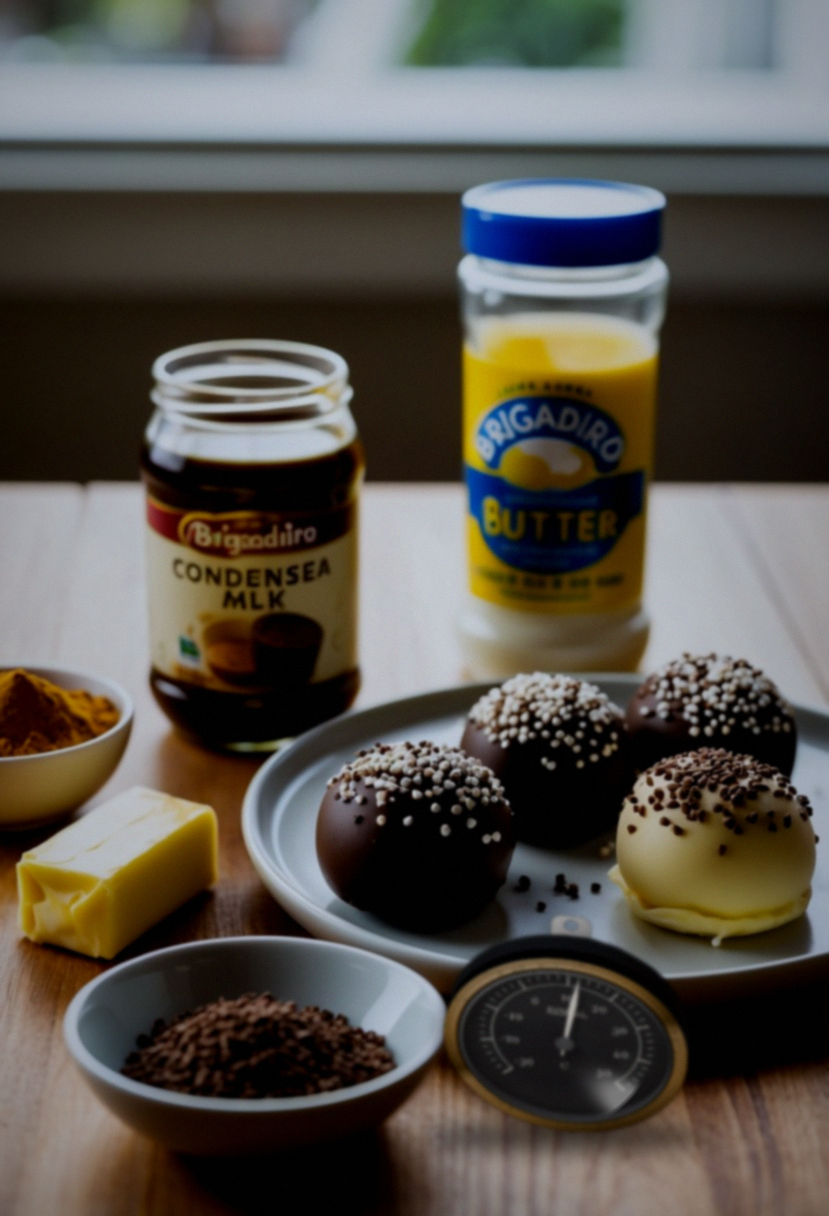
12 °C
